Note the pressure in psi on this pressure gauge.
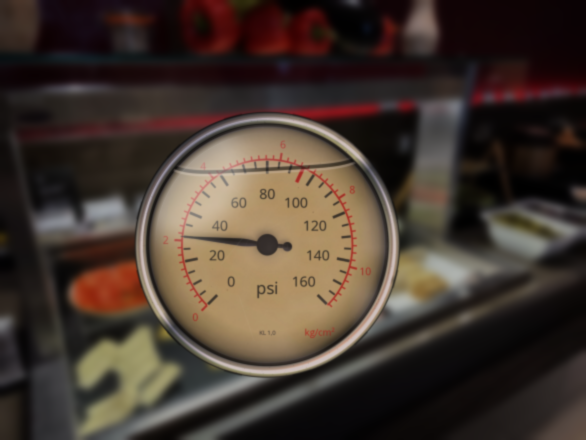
30 psi
